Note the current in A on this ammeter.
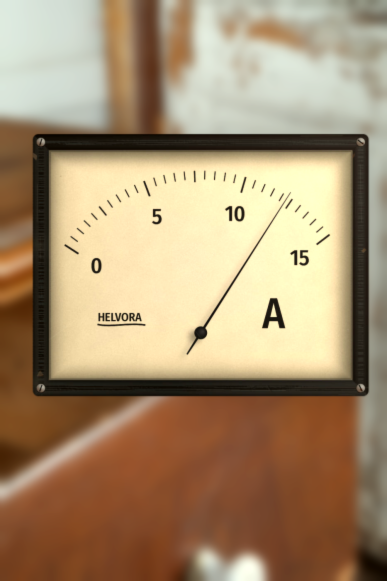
12.25 A
